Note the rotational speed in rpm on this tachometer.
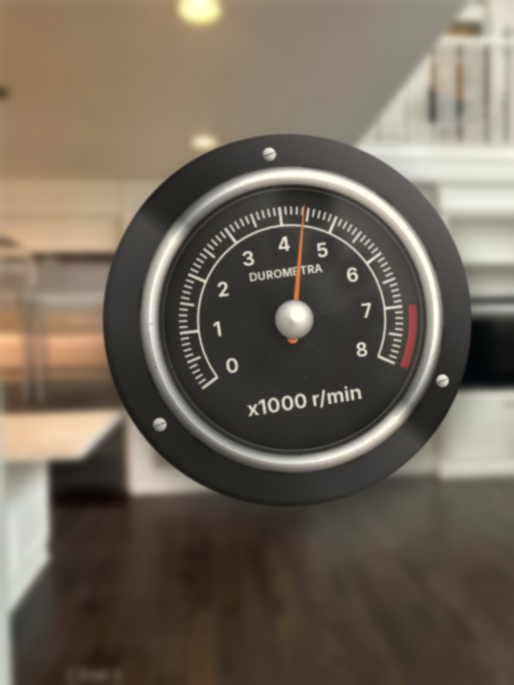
4400 rpm
